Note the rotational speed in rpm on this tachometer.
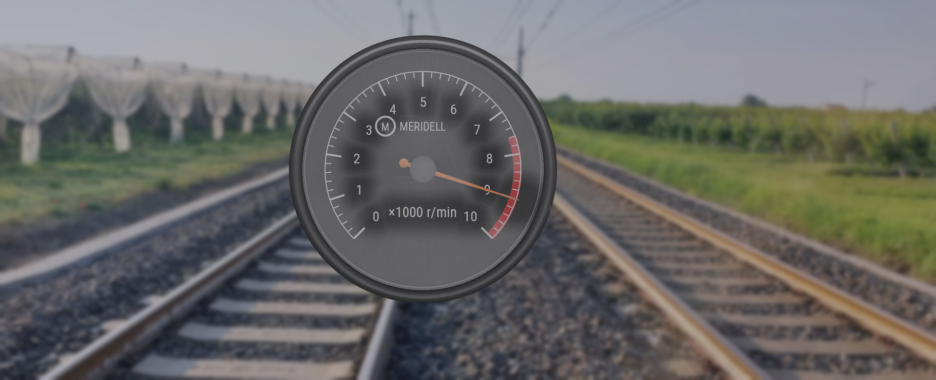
9000 rpm
